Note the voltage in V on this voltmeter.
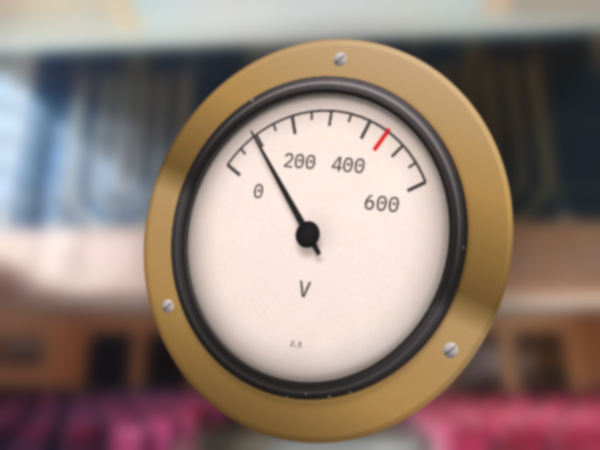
100 V
